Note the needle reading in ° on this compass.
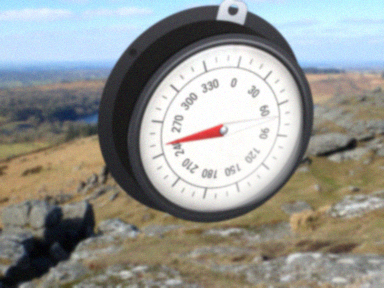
250 °
